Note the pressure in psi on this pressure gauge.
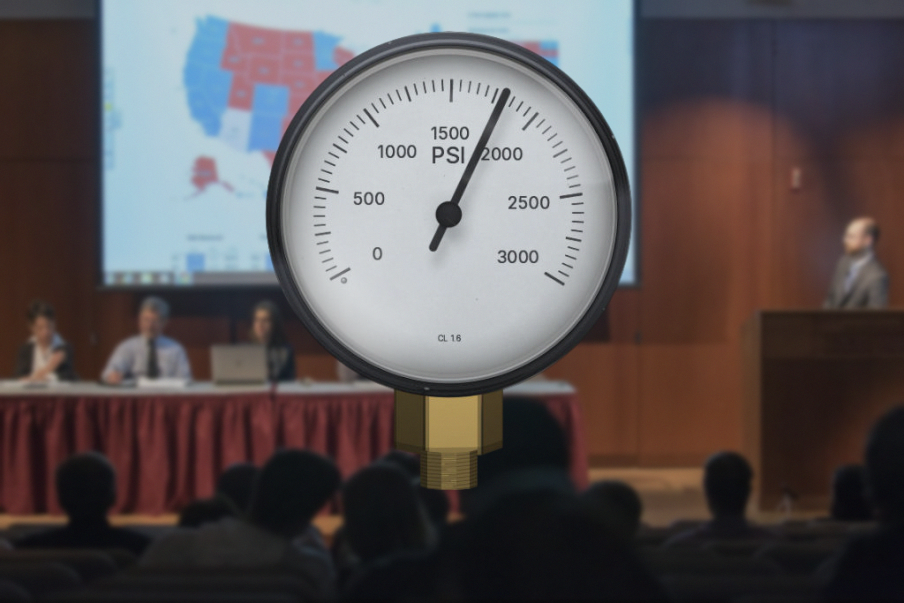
1800 psi
